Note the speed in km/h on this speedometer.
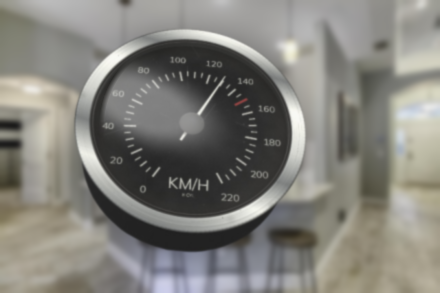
130 km/h
